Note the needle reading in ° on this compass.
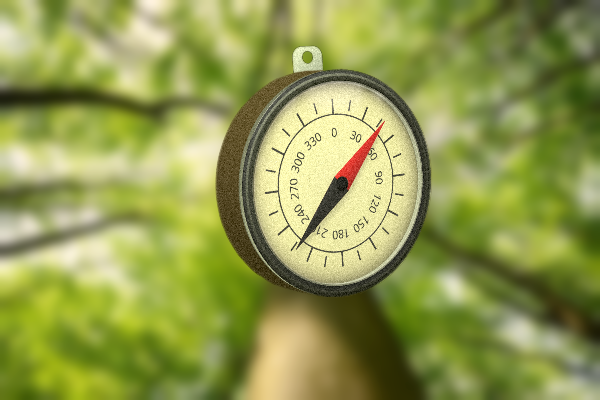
45 °
